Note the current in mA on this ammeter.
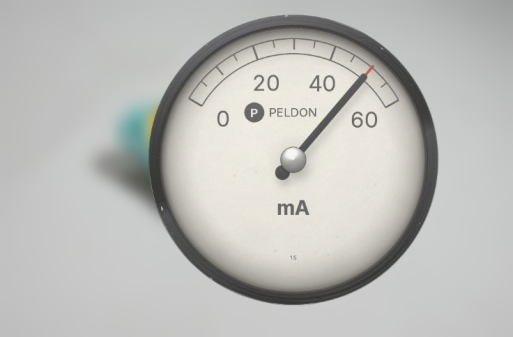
50 mA
